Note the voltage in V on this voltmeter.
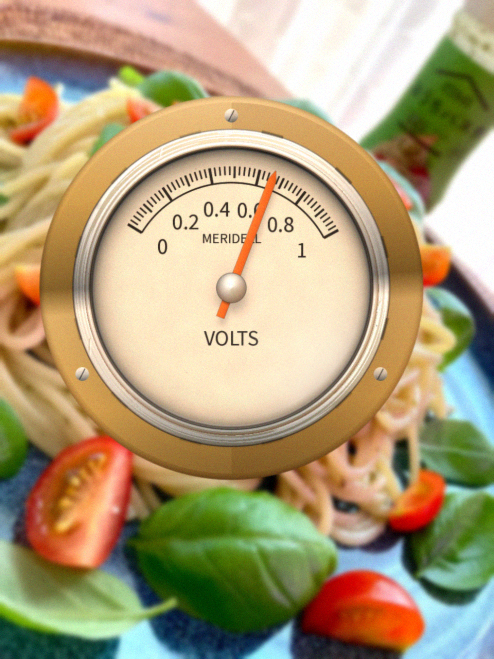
0.66 V
